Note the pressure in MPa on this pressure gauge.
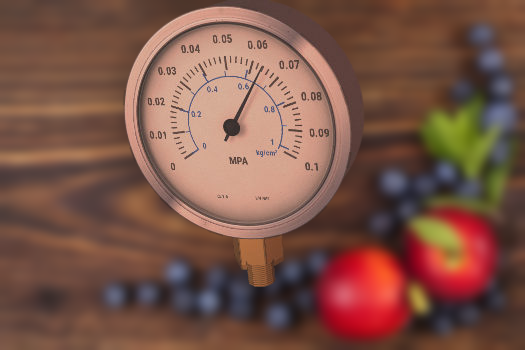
0.064 MPa
